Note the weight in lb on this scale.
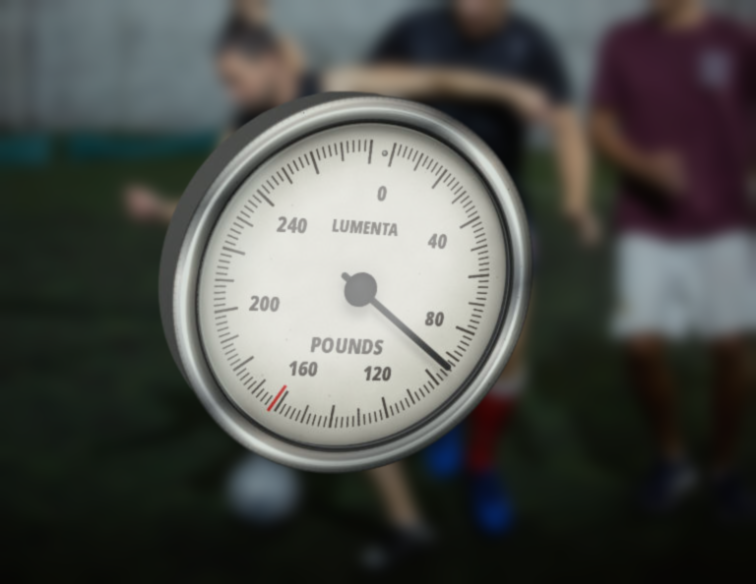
94 lb
